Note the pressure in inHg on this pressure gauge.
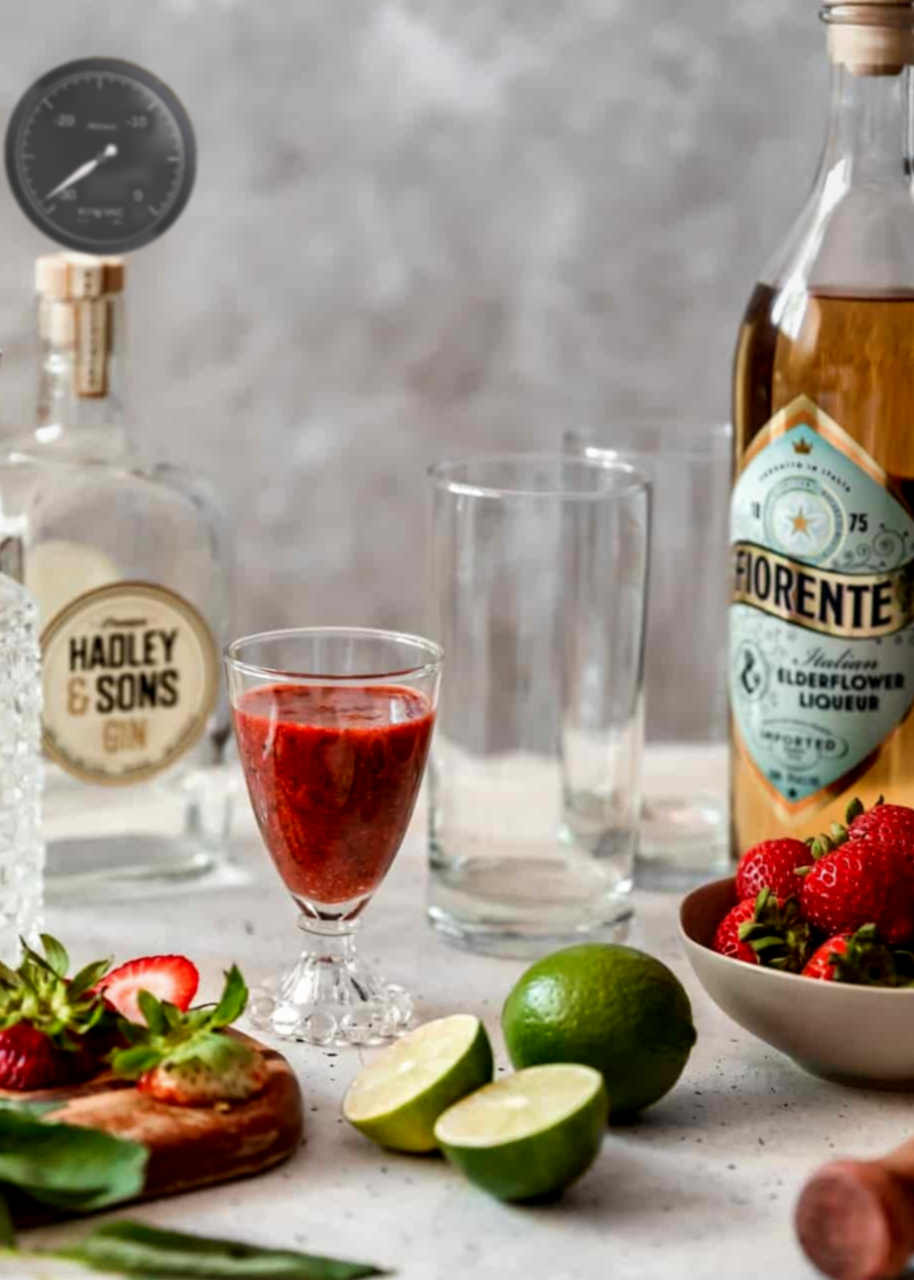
-29 inHg
